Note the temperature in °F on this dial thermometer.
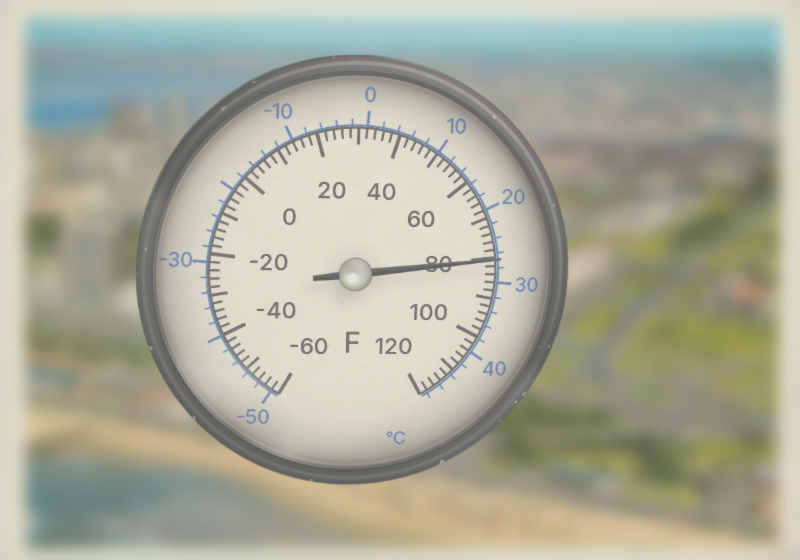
80 °F
